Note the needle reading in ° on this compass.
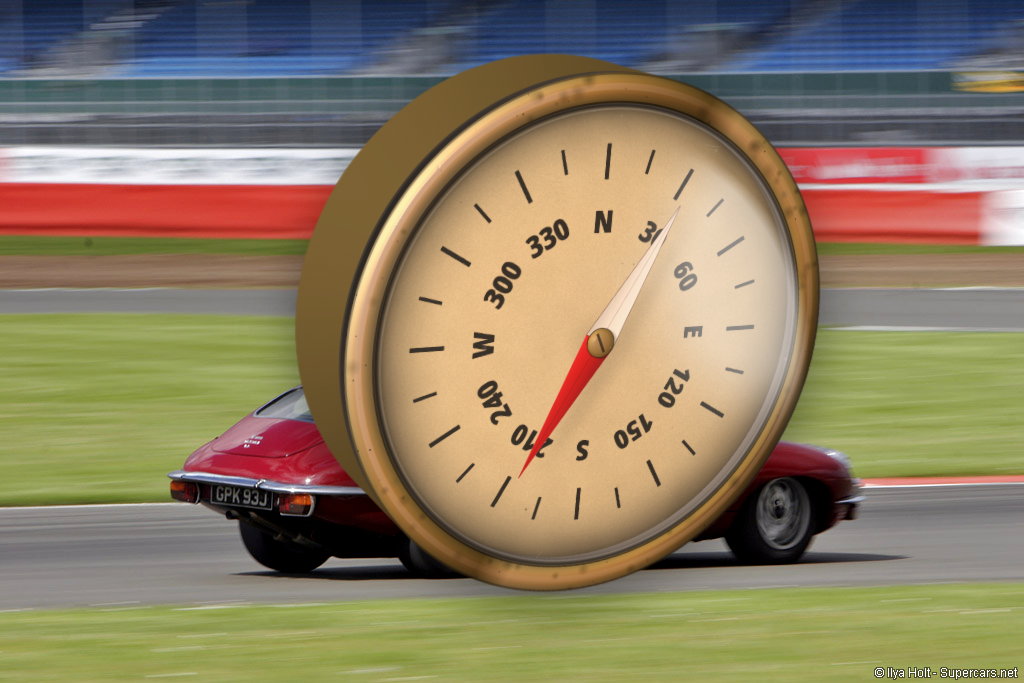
210 °
